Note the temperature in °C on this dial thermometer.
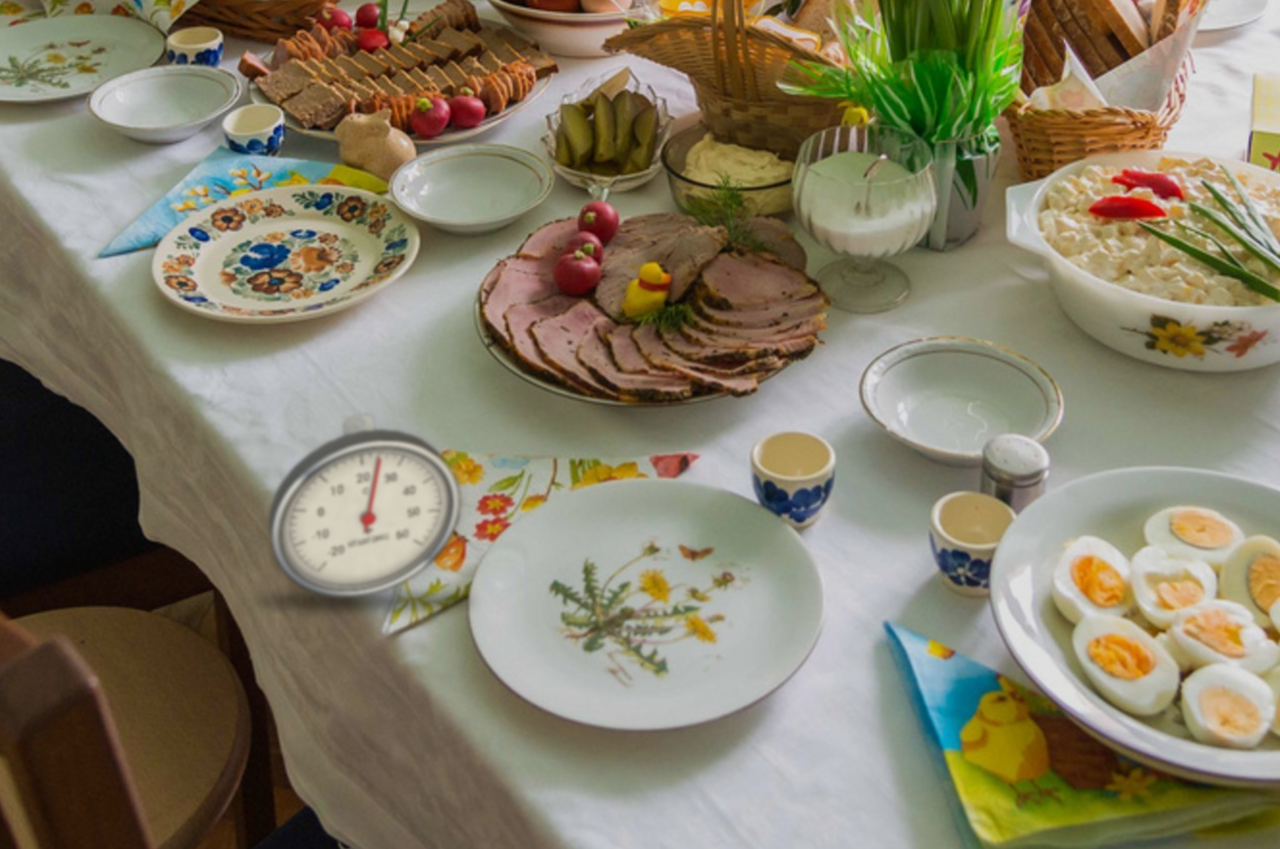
24 °C
